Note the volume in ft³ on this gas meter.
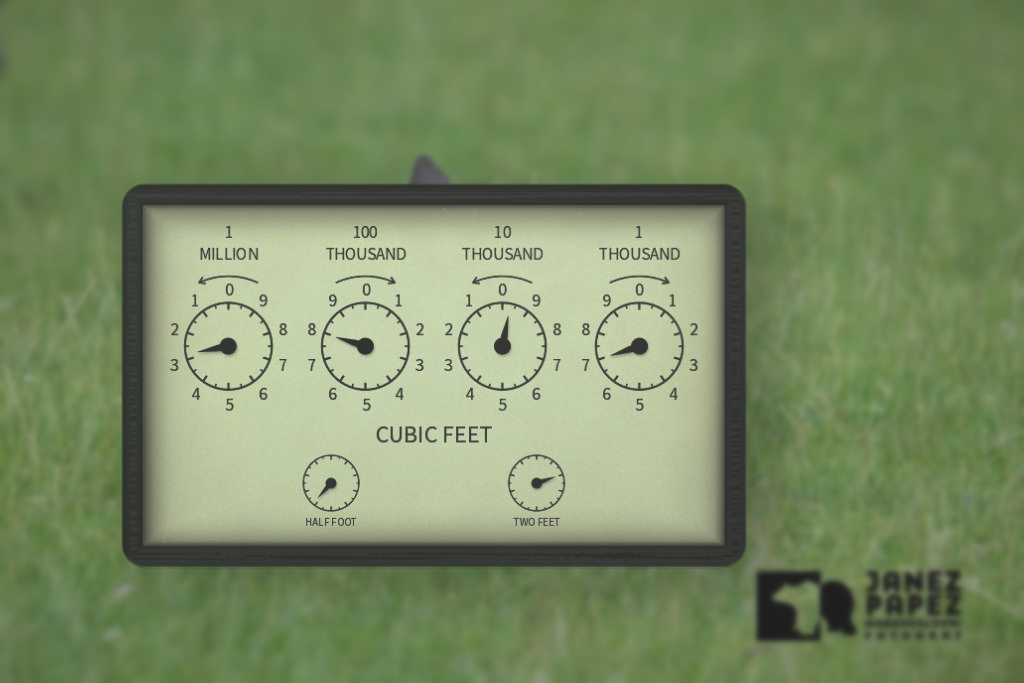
279700 ft³
